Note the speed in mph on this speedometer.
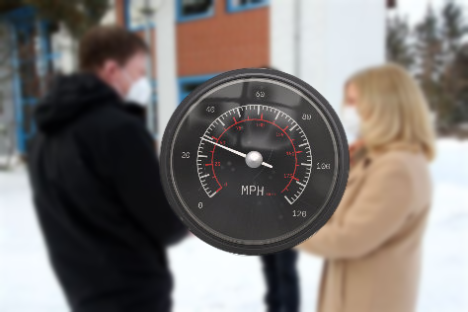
28 mph
